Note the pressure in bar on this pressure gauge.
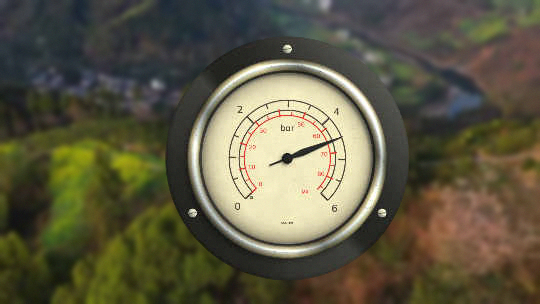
4.5 bar
